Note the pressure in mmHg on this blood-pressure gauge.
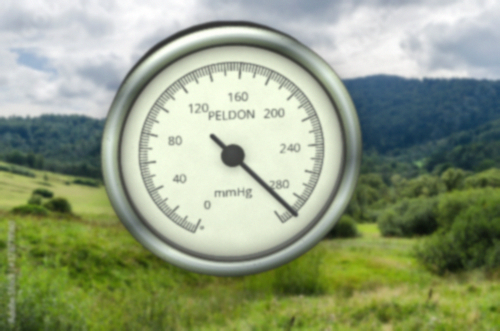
290 mmHg
